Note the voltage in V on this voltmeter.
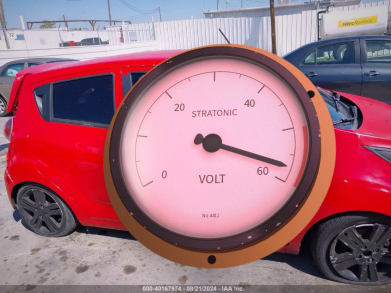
57.5 V
